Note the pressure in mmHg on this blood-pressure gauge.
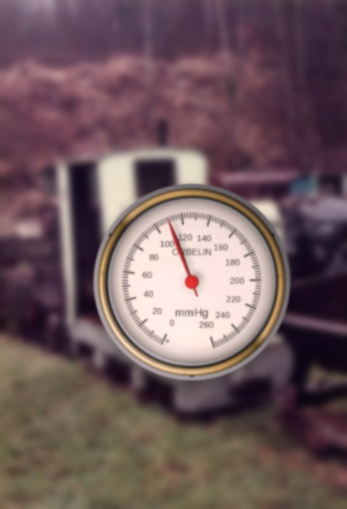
110 mmHg
